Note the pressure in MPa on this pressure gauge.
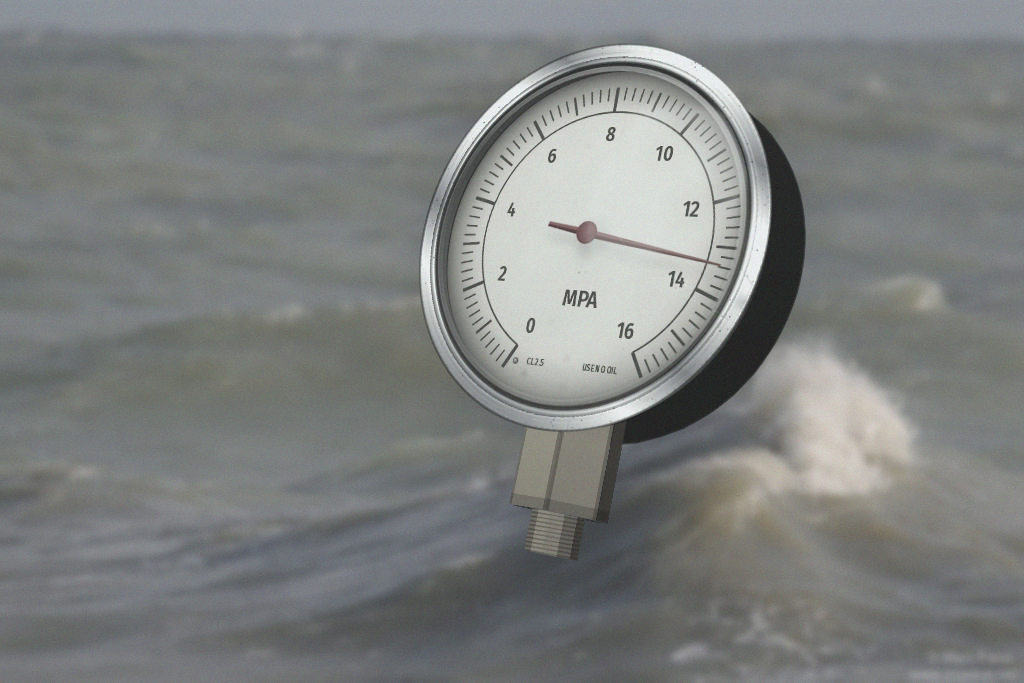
13.4 MPa
